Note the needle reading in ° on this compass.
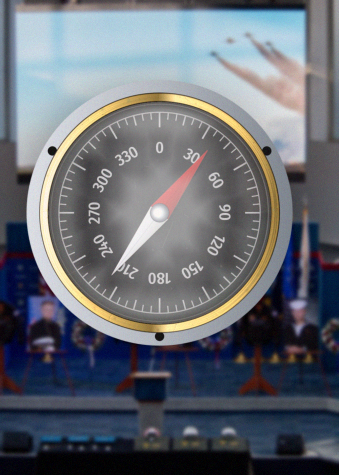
37.5 °
